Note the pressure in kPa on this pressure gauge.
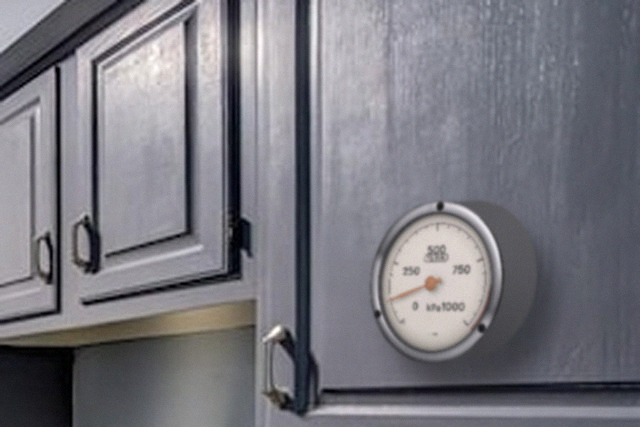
100 kPa
